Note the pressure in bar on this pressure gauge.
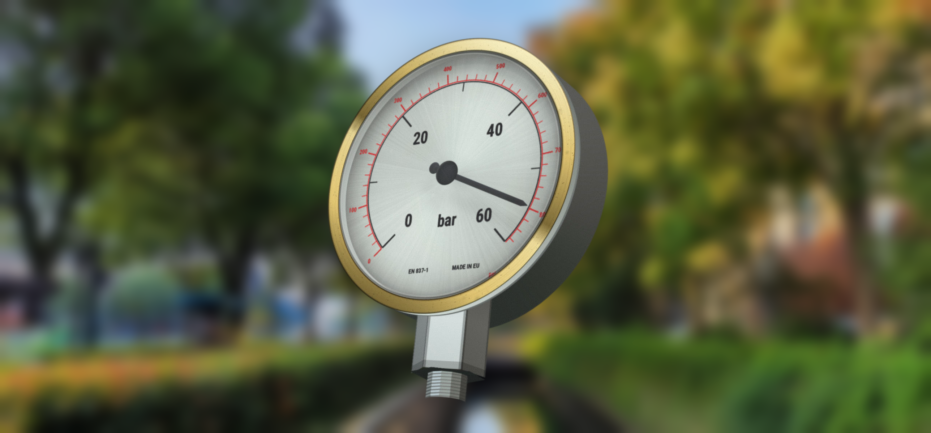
55 bar
